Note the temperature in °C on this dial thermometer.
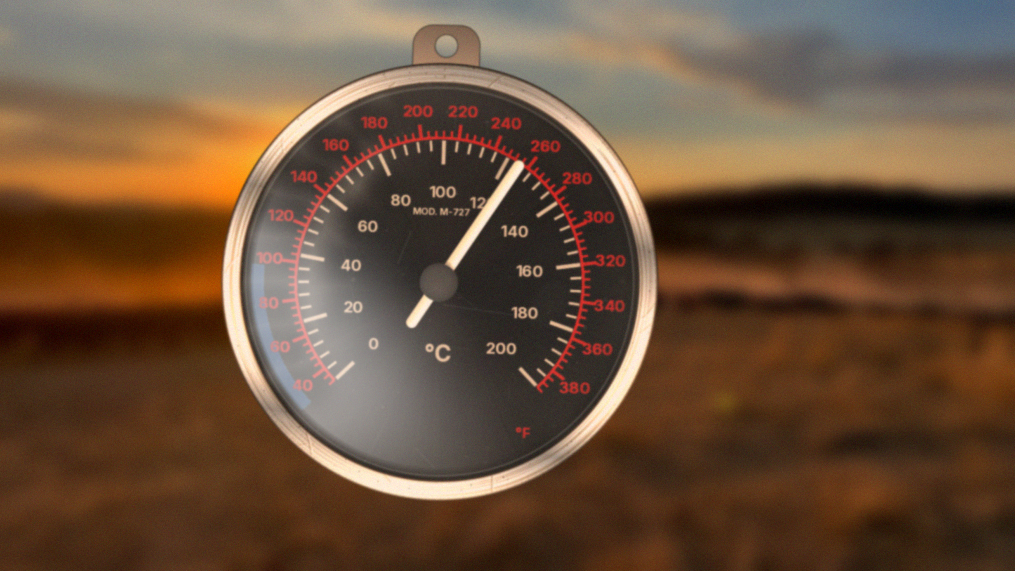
124 °C
